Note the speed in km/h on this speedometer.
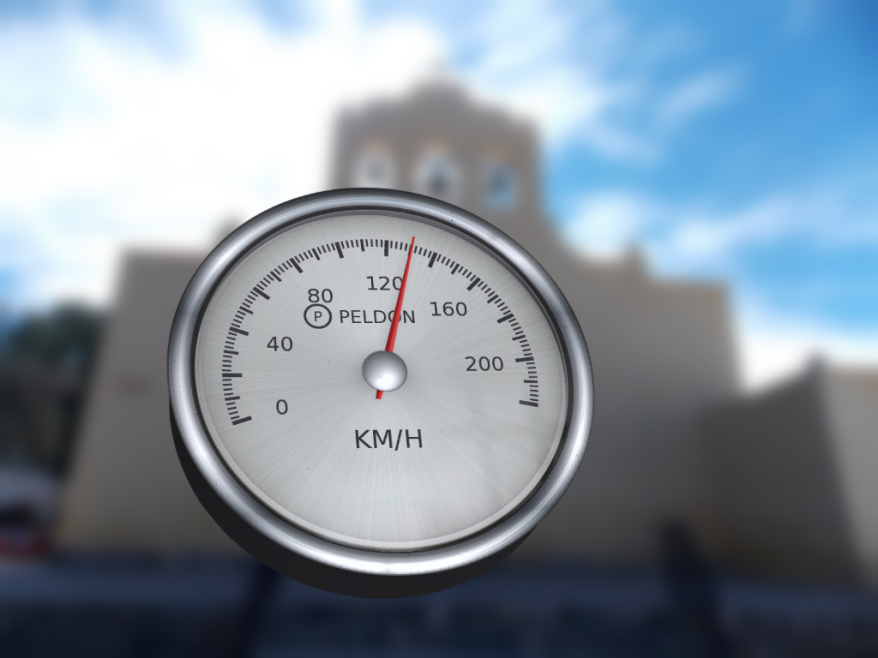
130 km/h
